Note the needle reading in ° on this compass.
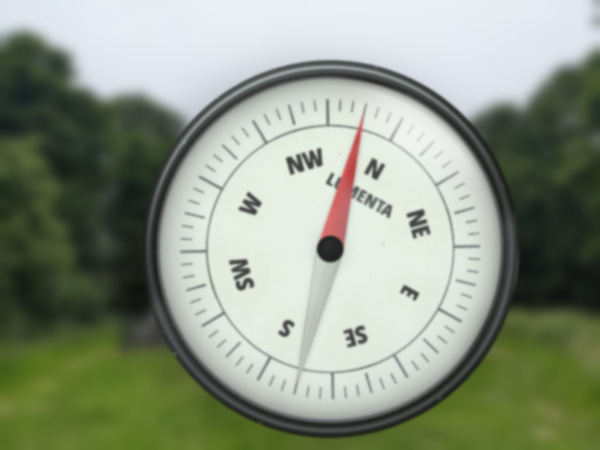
345 °
